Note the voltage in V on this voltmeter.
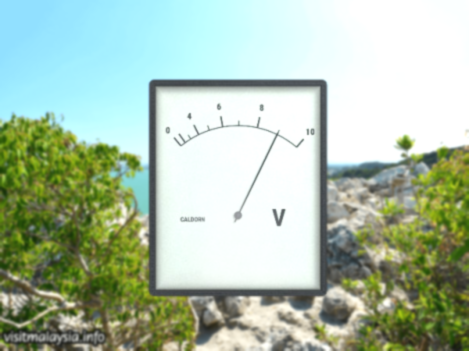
9 V
